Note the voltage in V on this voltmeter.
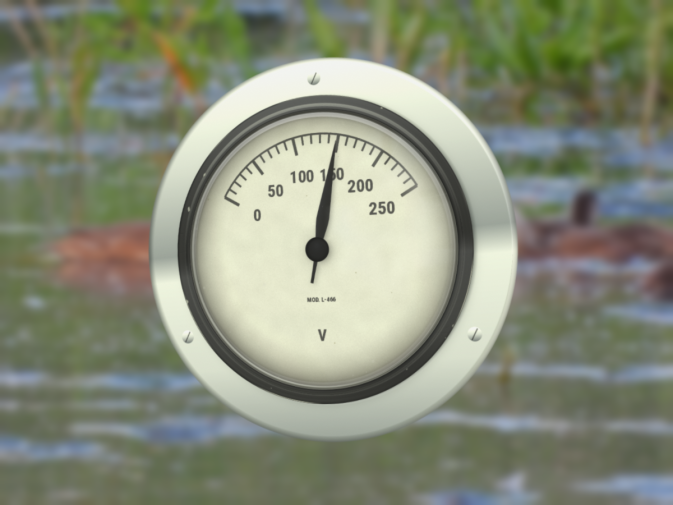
150 V
